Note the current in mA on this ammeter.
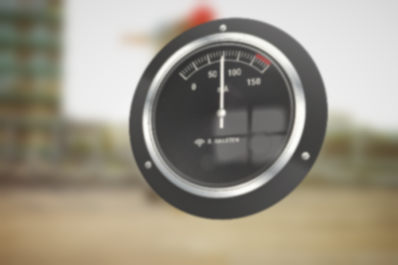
75 mA
